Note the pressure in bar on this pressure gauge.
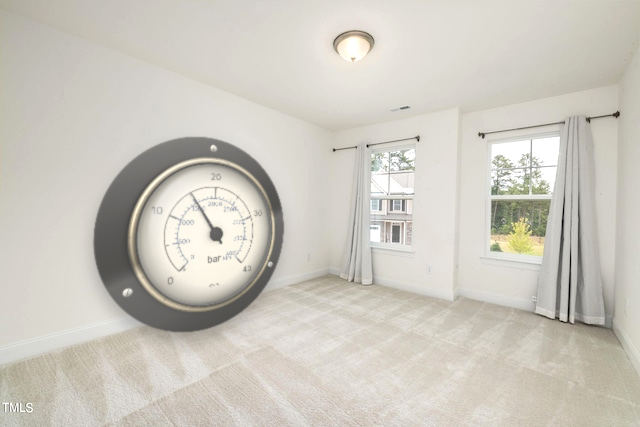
15 bar
